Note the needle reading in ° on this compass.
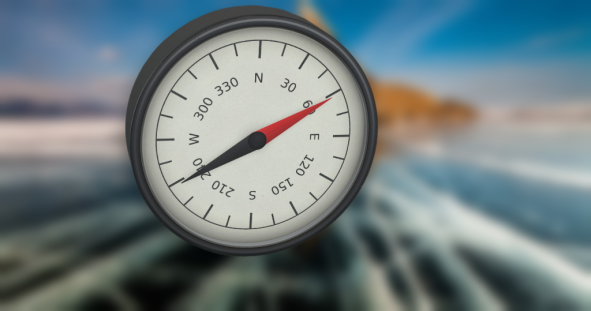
60 °
